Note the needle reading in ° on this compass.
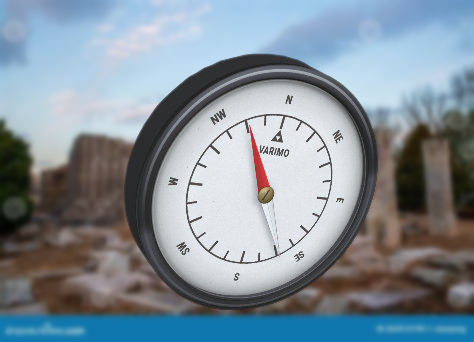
330 °
